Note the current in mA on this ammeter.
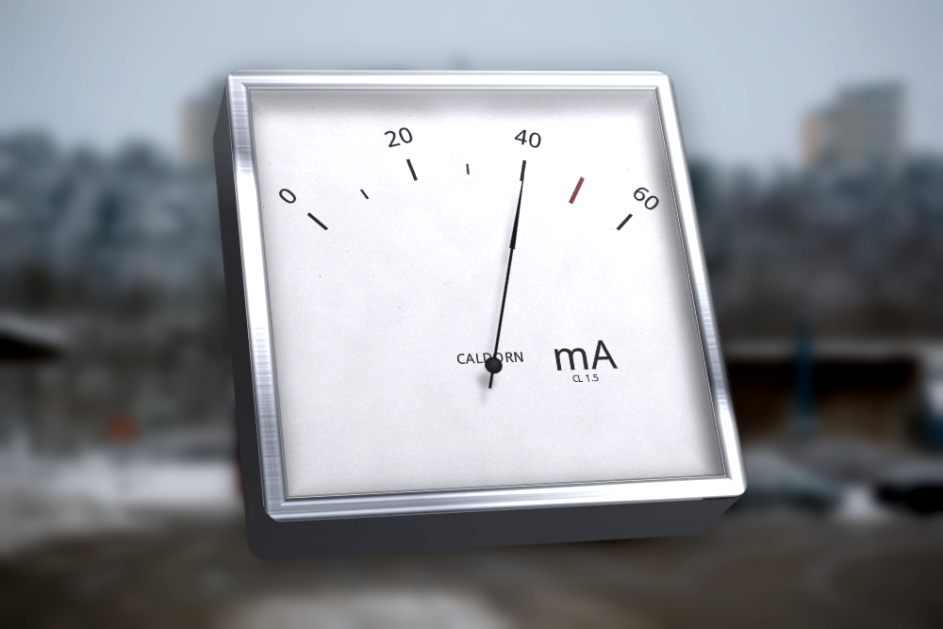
40 mA
